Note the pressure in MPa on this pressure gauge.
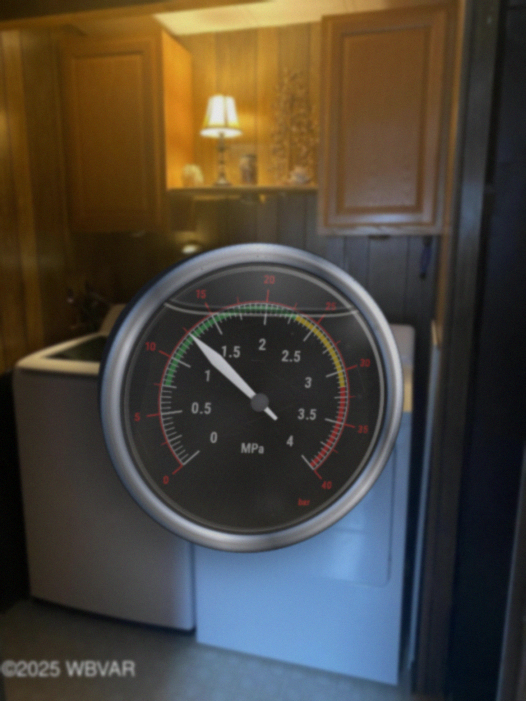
1.25 MPa
